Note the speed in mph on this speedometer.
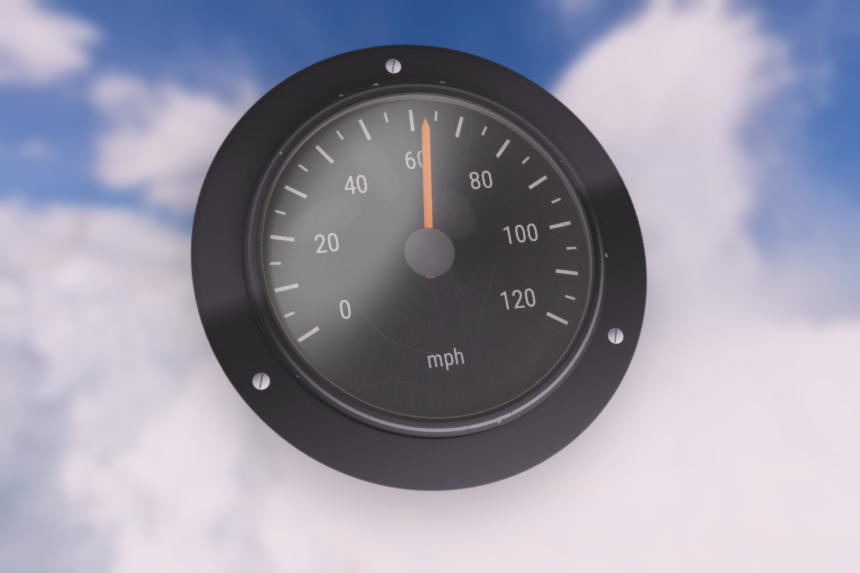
62.5 mph
